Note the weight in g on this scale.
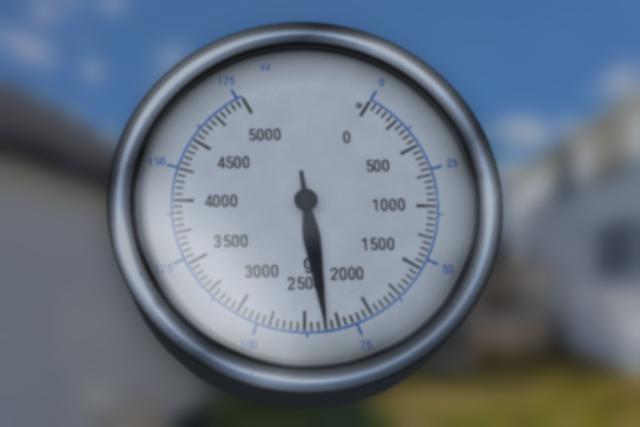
2350 g
